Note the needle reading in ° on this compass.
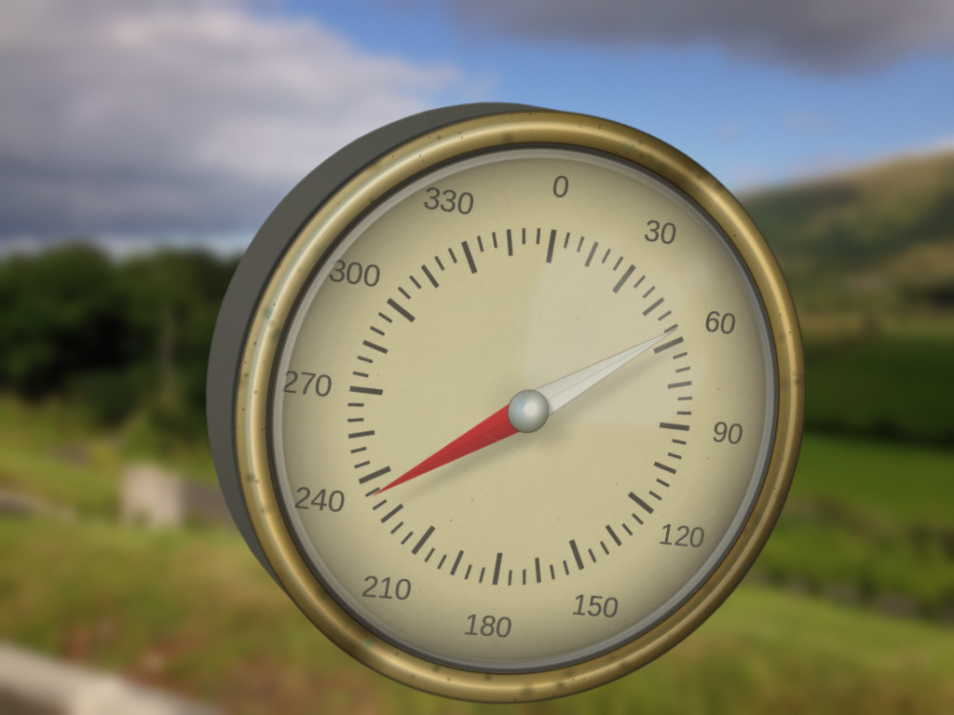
235 °
